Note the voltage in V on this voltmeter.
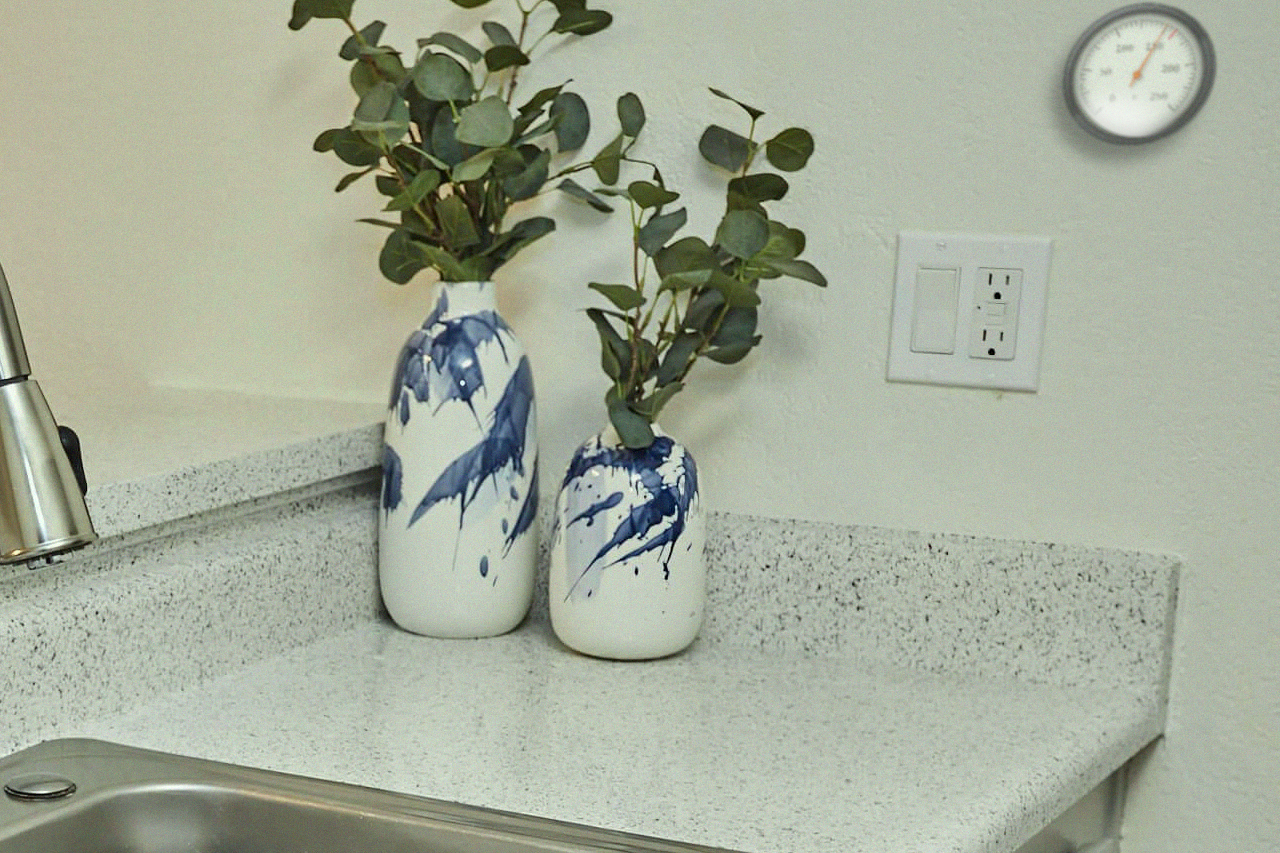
150 V
